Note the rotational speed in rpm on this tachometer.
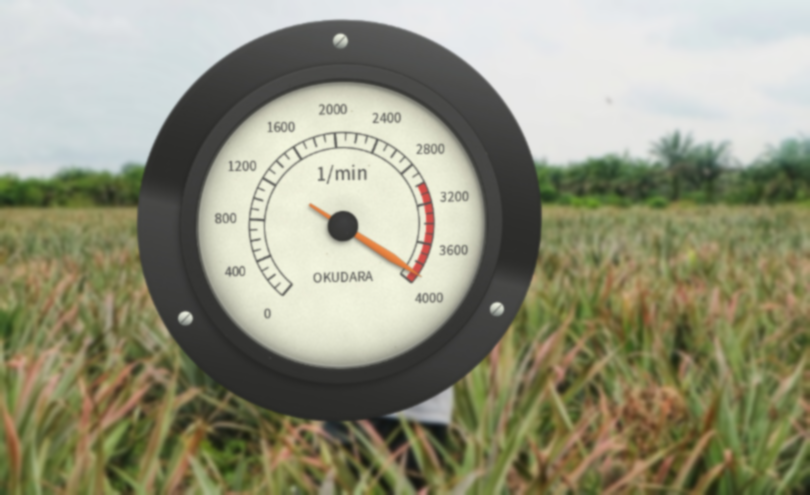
3900 rpm
